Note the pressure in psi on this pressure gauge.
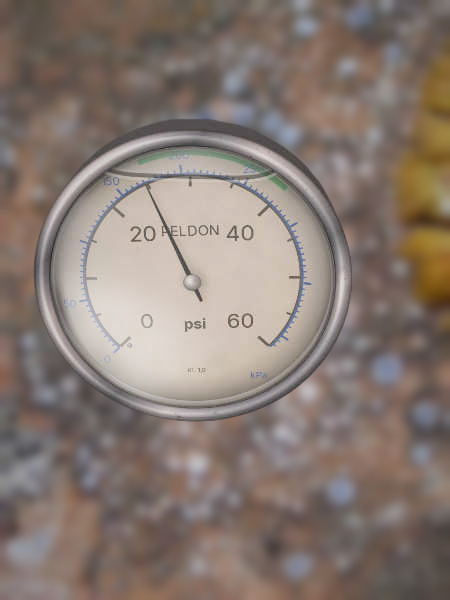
25 psi
